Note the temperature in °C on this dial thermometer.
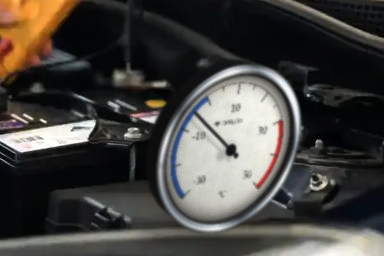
-5 °C
